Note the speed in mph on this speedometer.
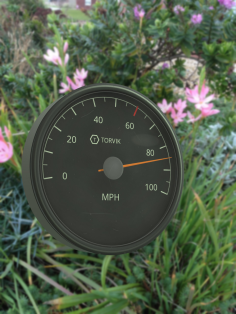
85 mph
